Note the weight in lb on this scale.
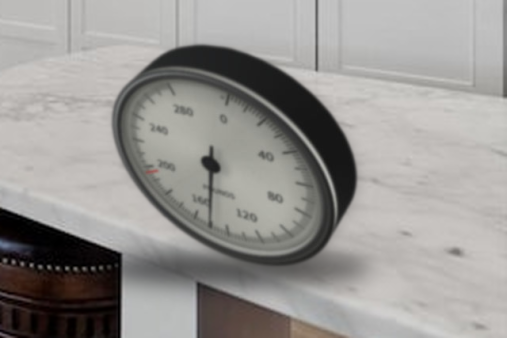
150 lb
